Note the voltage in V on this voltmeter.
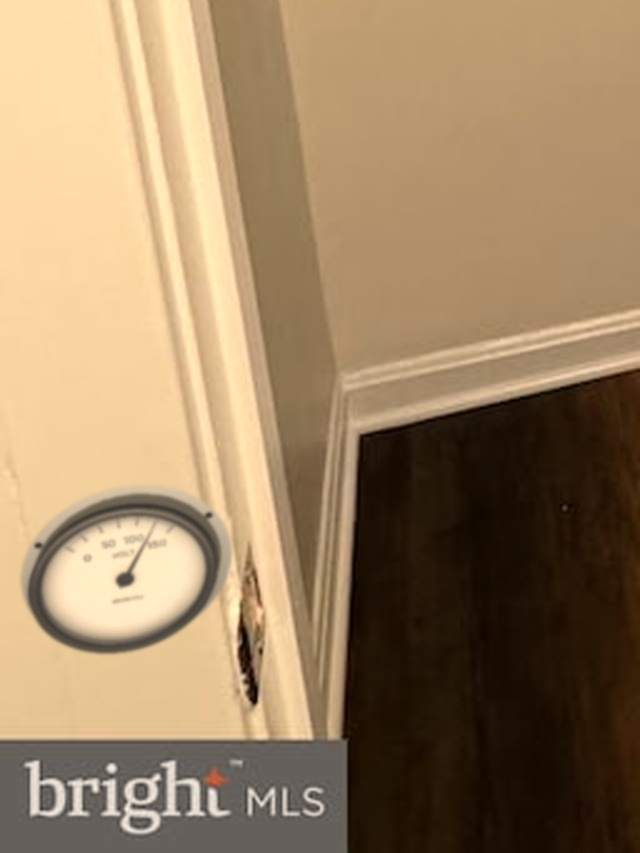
125 V
